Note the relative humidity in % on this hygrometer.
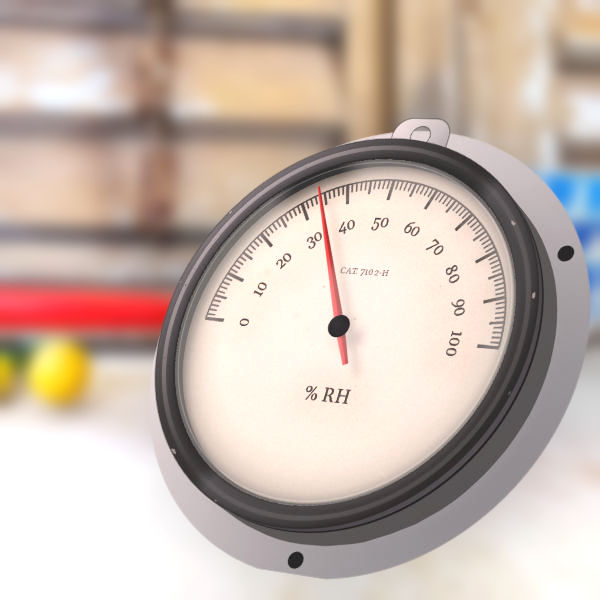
35 %
